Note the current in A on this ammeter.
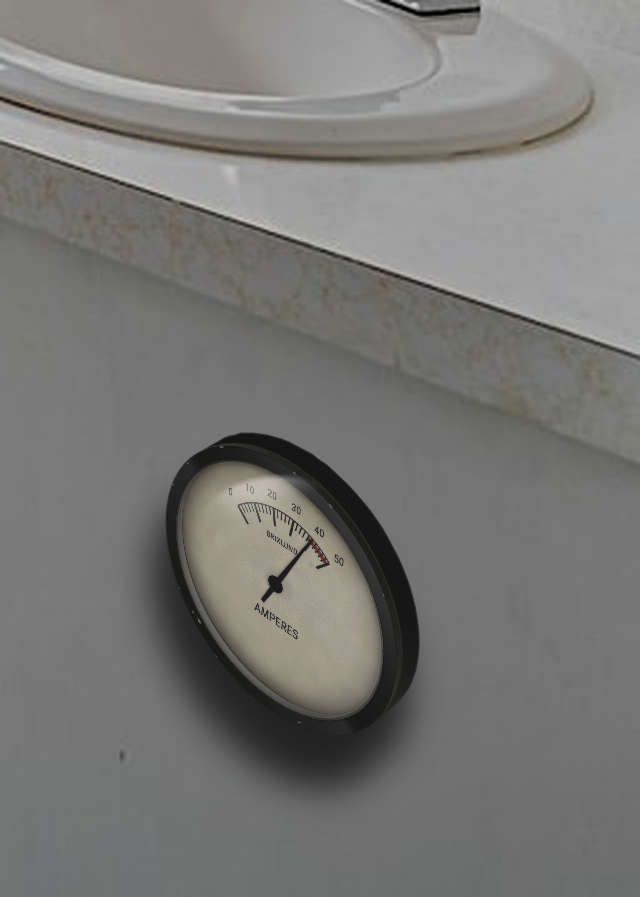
40 A
